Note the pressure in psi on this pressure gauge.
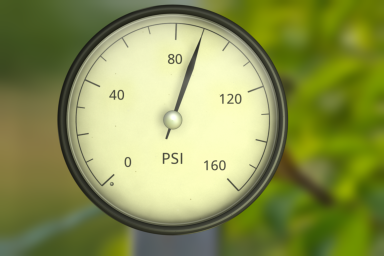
90 psi
